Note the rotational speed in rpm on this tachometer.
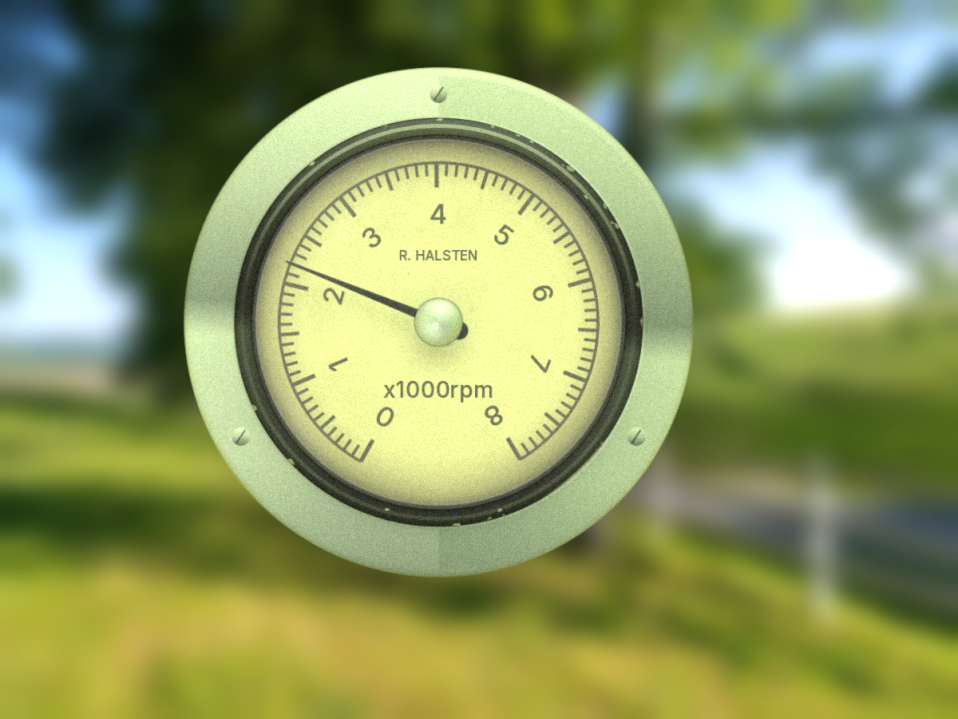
2200 rpm
